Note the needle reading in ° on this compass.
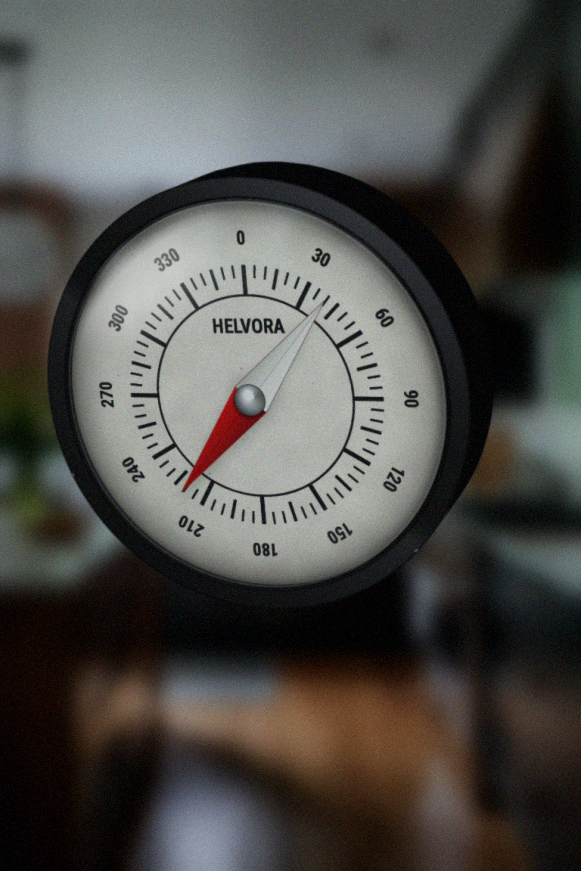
220 °
